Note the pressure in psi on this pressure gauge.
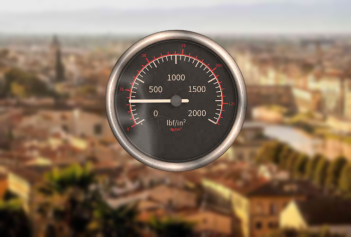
250 psi
